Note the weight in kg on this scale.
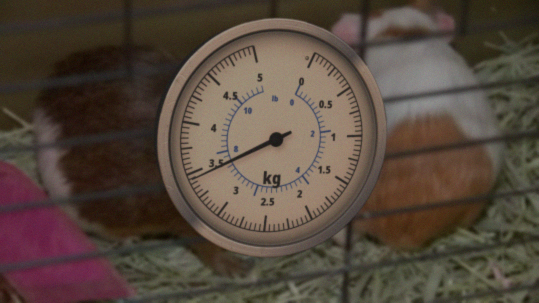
3.45 kg
